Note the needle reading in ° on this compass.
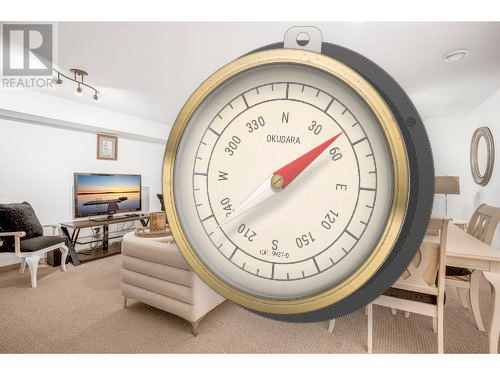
50 °
